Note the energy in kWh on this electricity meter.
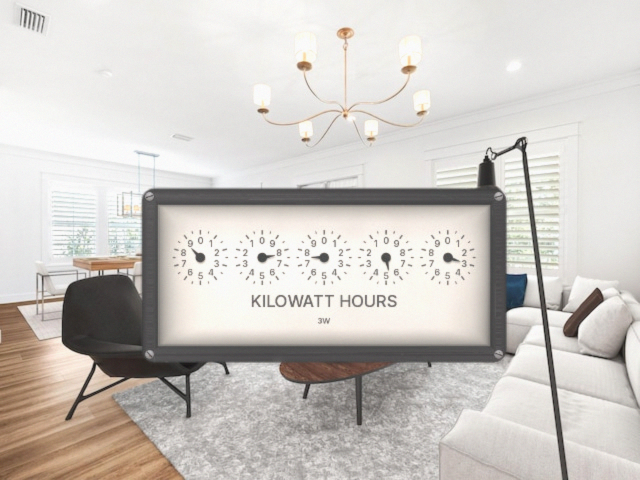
87753 kWh
